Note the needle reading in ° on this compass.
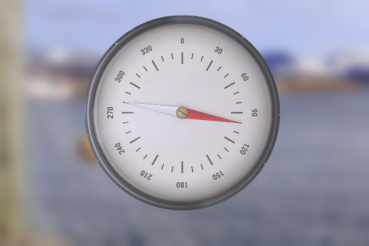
100 °
